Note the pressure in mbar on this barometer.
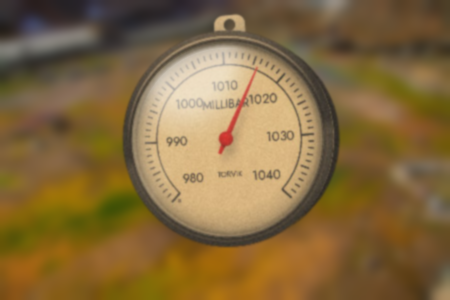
1016 mbar
